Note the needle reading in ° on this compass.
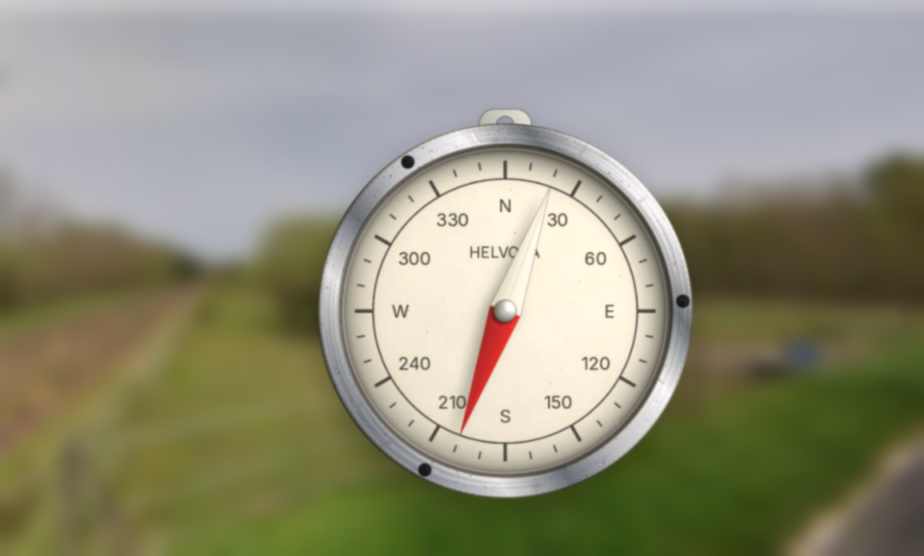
200 °
